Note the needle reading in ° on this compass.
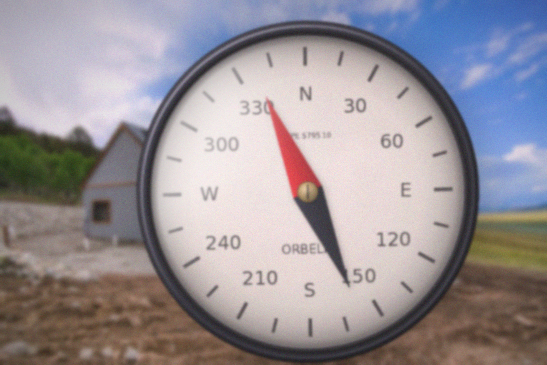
337.5 °
